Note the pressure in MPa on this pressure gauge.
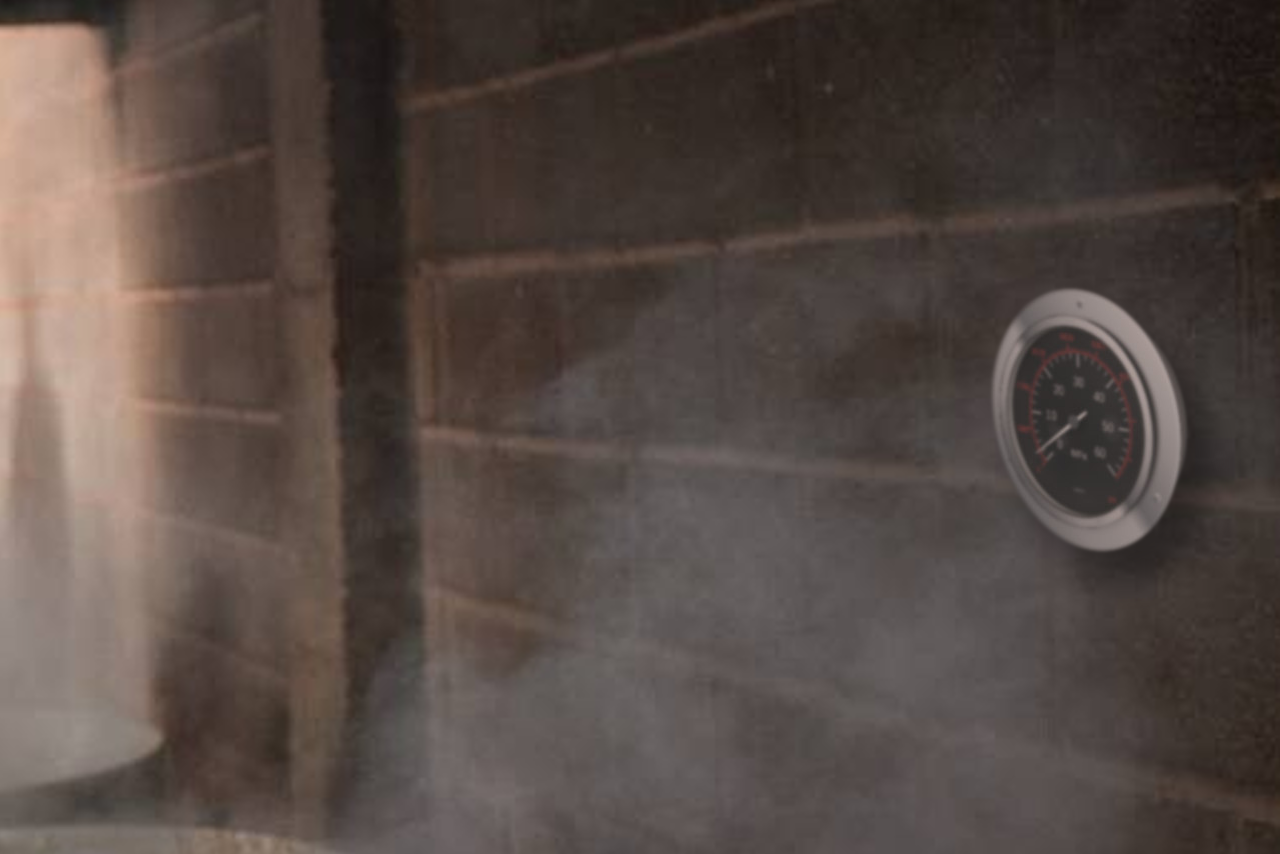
2 MPa
